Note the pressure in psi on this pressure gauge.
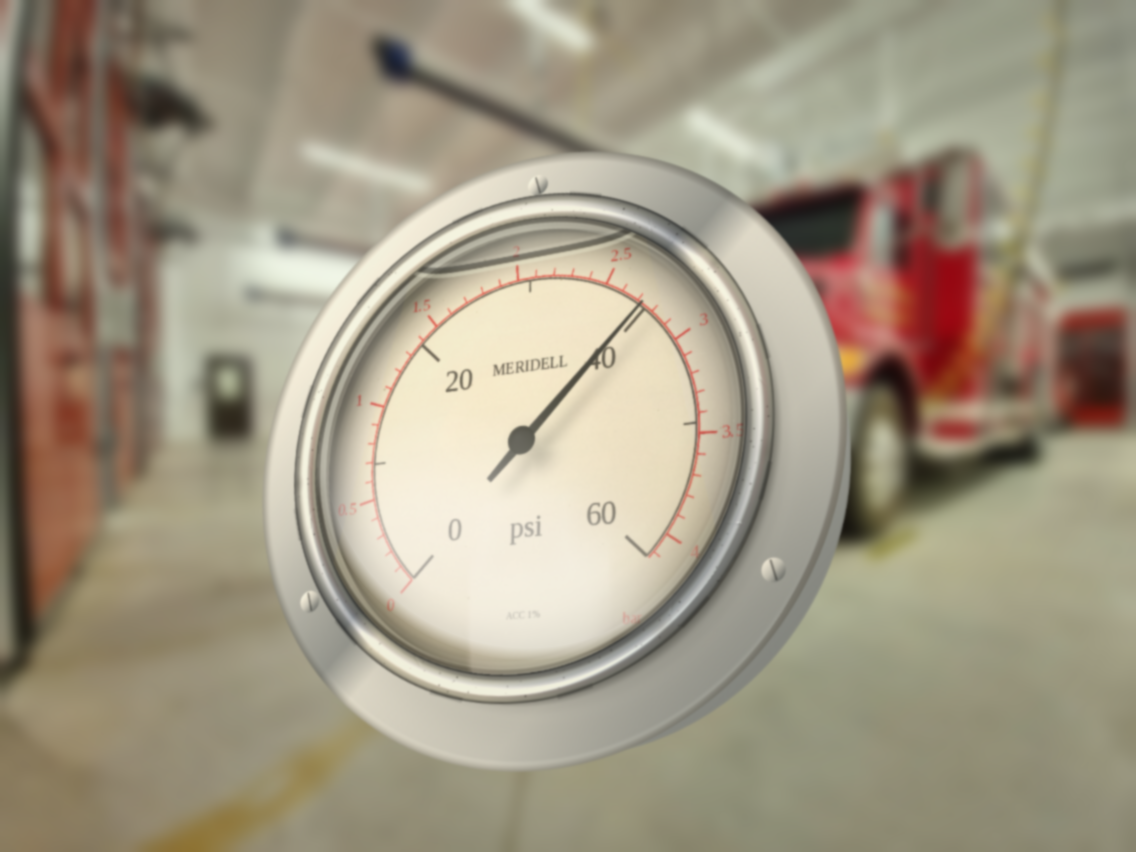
40 psi
